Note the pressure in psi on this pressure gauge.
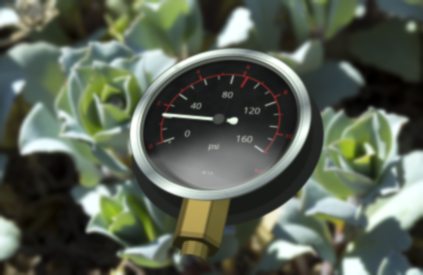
20 psi
